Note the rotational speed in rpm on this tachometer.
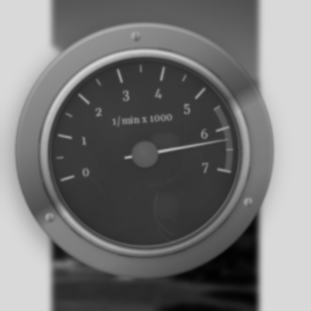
6250 rpm
